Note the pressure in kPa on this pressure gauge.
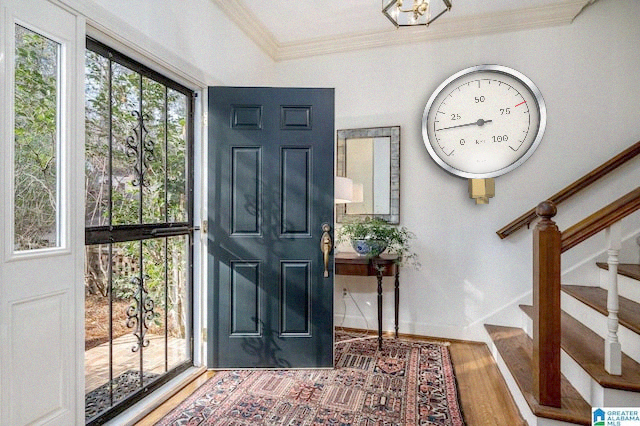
15 kPa
